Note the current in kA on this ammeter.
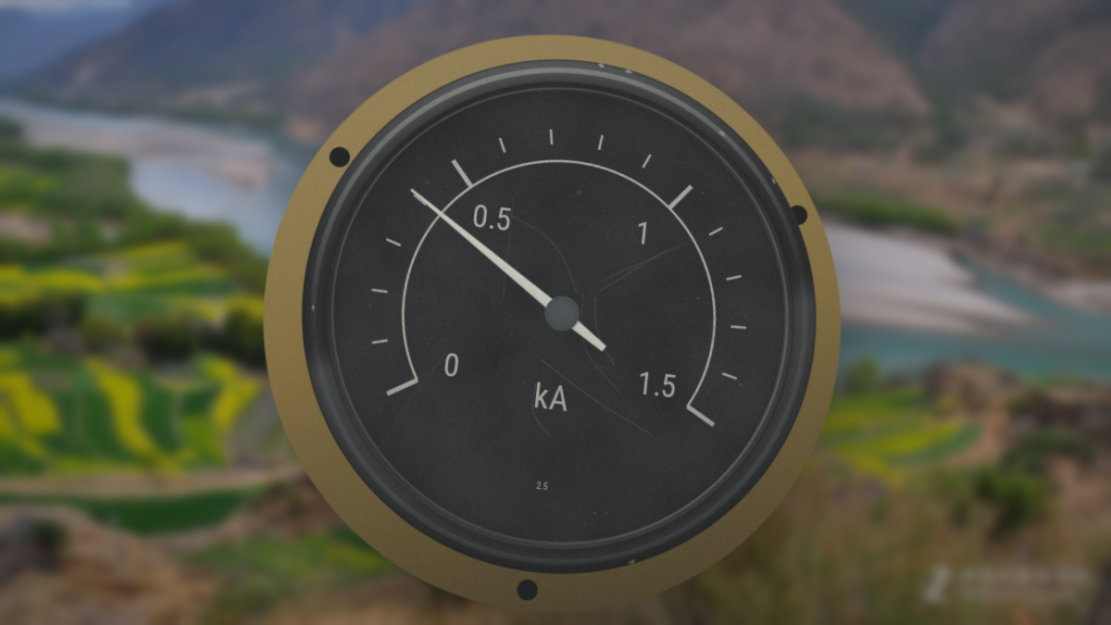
0.4 kA
